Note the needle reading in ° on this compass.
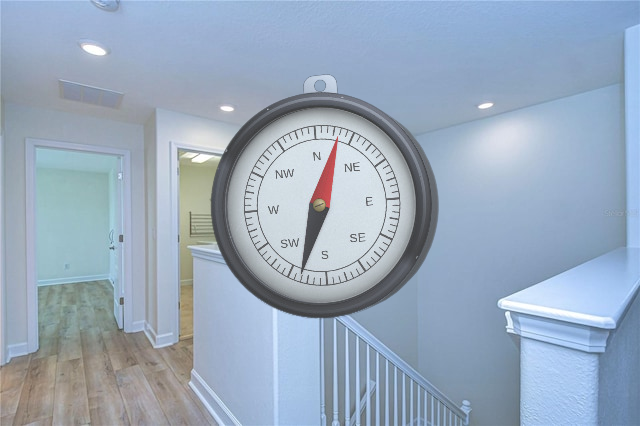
20 °
